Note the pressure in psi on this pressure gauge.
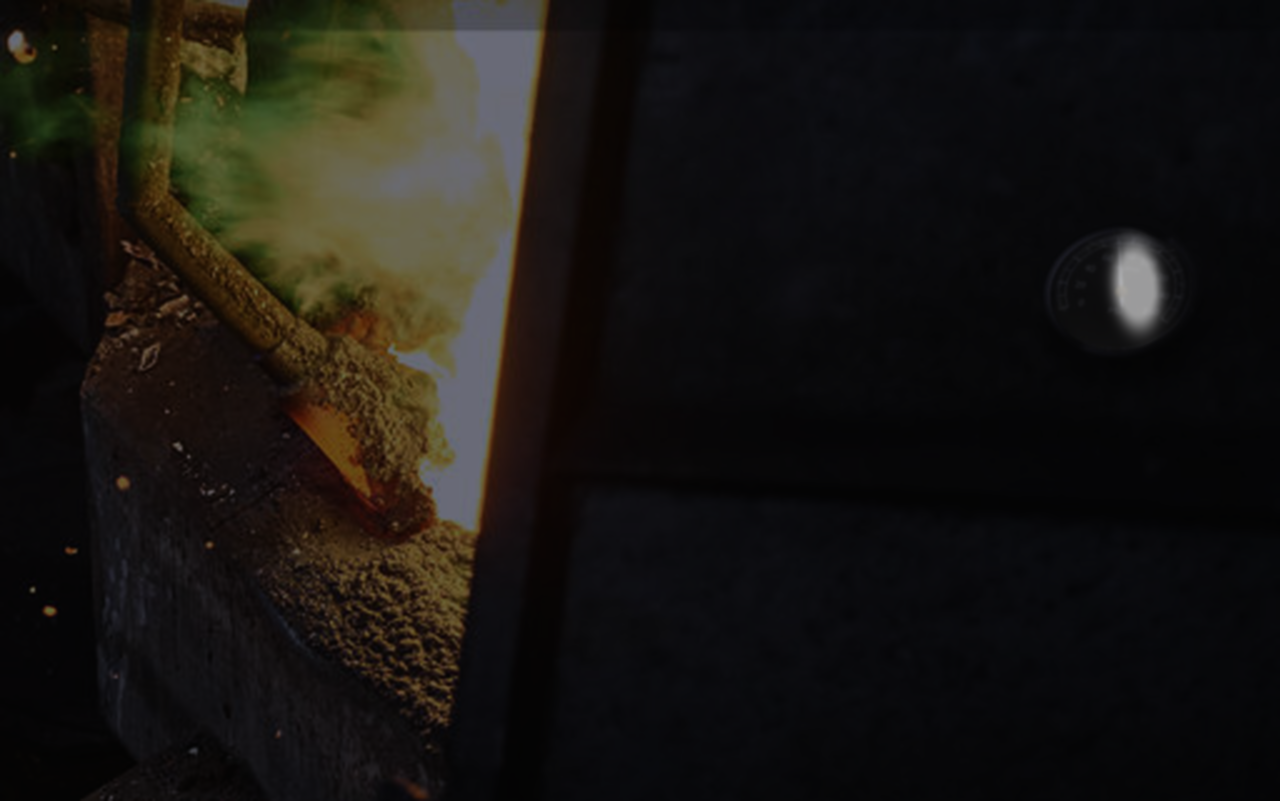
70 psi
